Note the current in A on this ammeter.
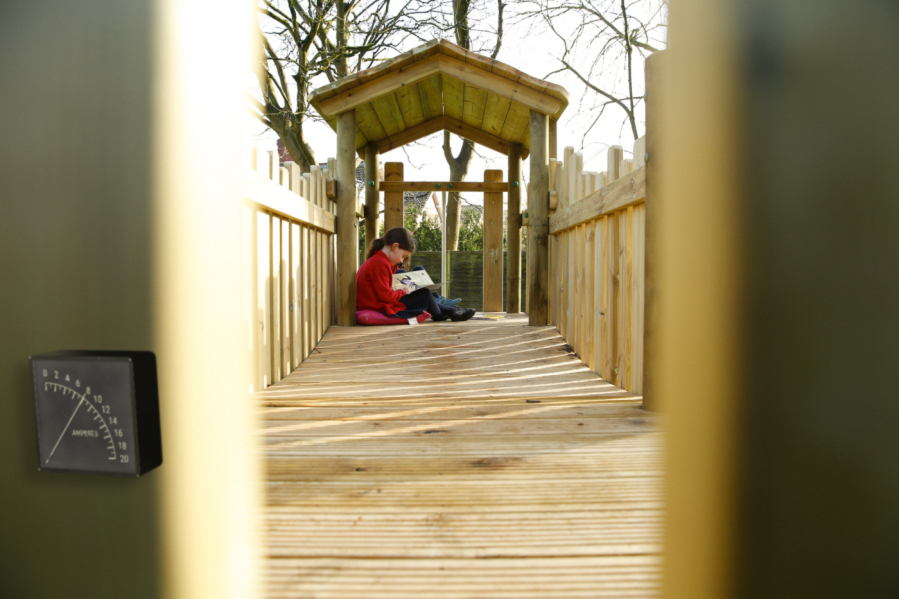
8 A
